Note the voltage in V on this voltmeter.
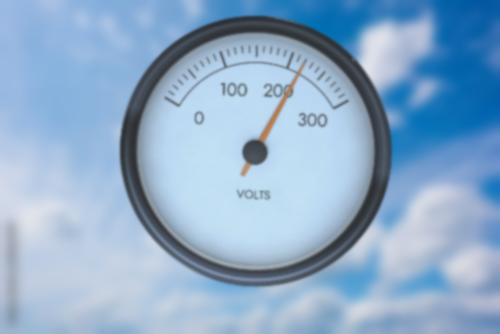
220 V
